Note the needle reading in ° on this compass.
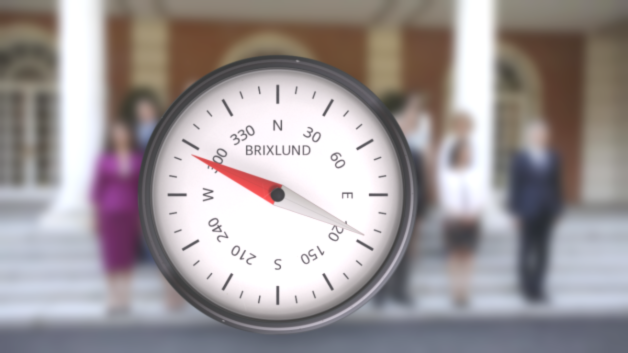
295 °
